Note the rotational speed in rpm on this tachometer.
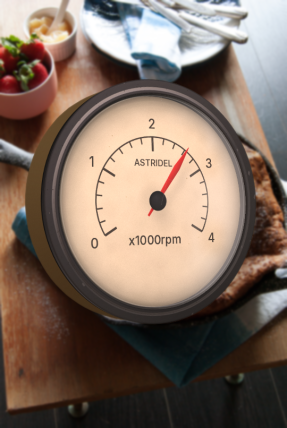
2600 rpm
